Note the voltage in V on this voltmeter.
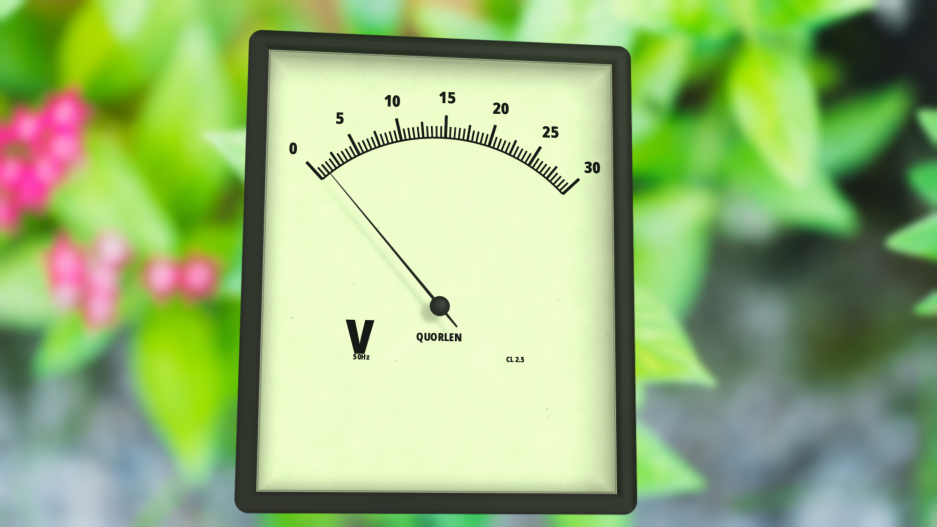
1 V
